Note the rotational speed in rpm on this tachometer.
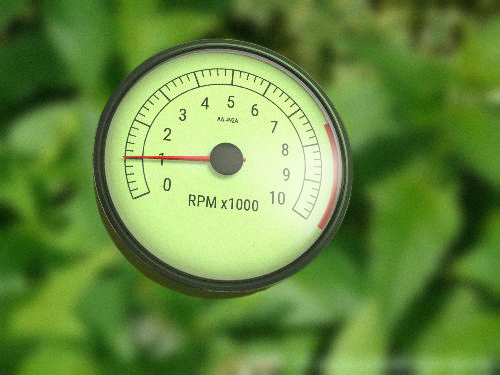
1000 rpm
